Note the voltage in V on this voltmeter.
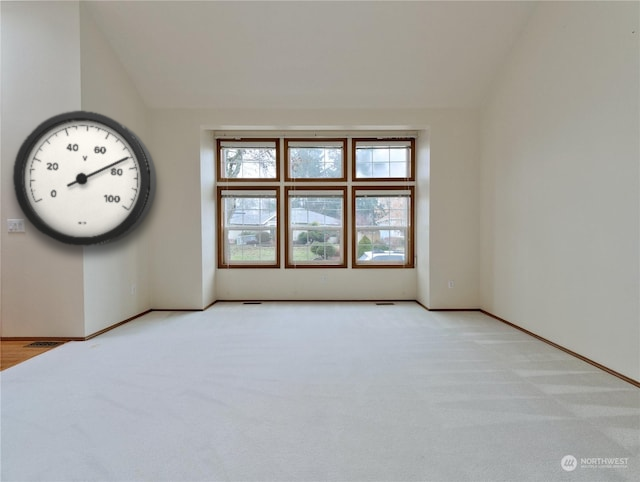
75 V
